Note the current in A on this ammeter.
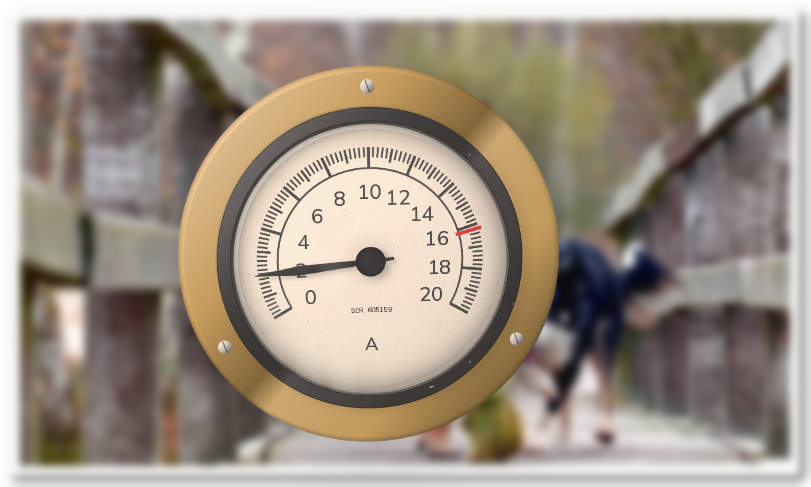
2 A
